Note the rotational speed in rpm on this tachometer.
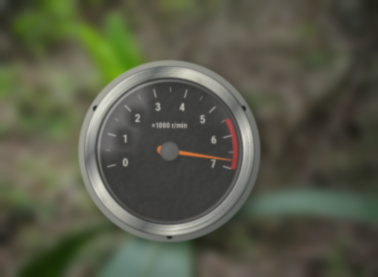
6750 rpm
